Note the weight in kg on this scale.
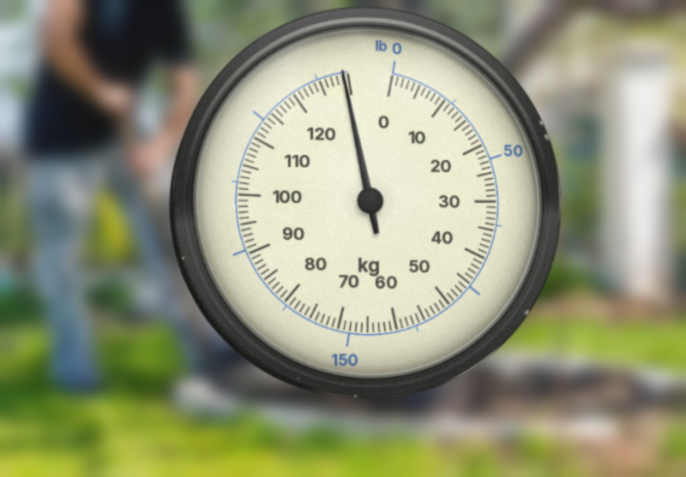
129 kg
